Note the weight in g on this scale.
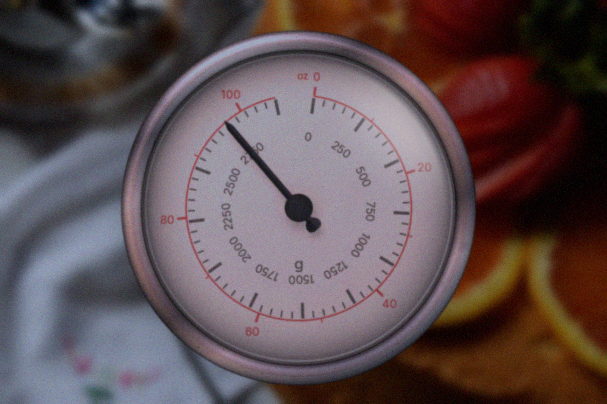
2750 g
